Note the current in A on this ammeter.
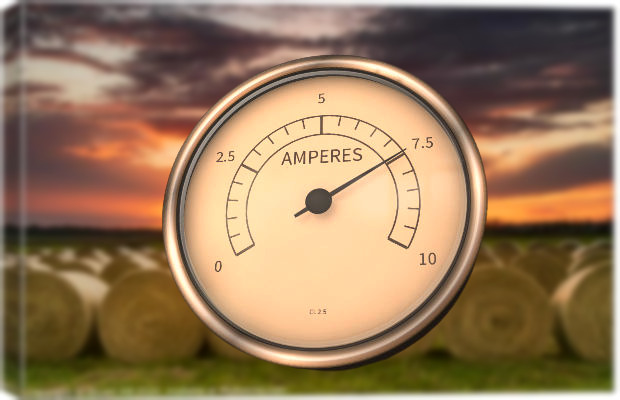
7.5 A
